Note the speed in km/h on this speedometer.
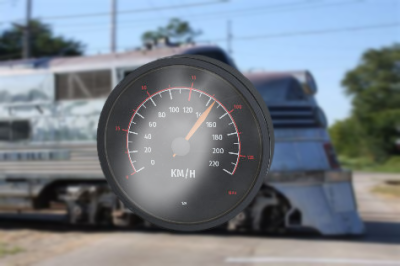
145 km/h
